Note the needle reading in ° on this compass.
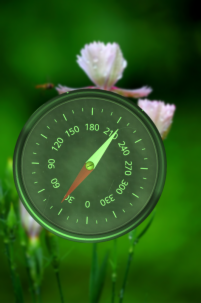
35 °
